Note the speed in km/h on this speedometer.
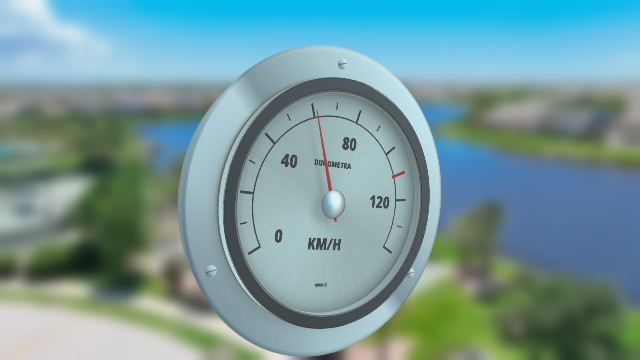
60 km/h
